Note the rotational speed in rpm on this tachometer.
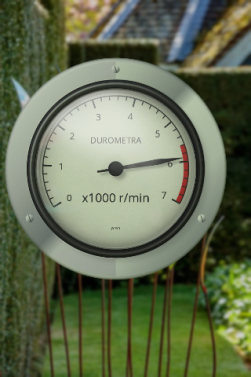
5900 rpm
